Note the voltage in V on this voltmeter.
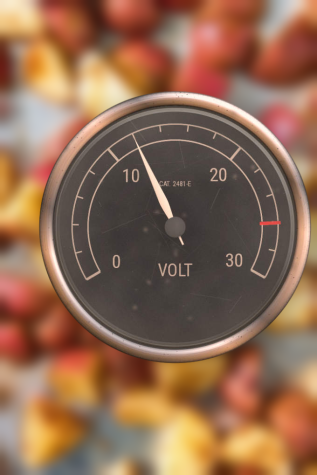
12 V
